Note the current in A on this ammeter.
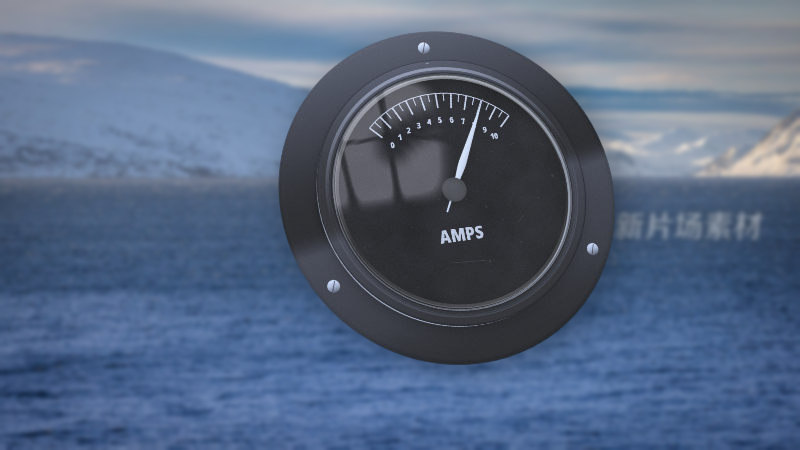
8 A
